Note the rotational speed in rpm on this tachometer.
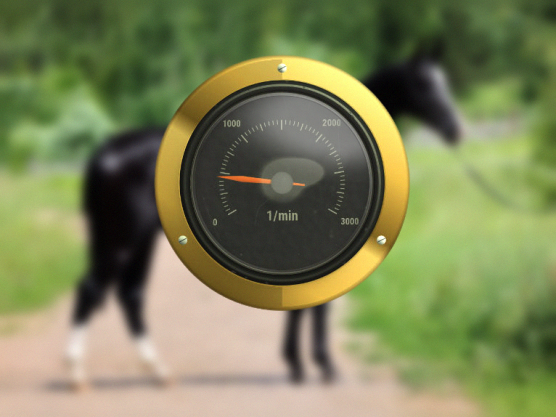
450 rpm
